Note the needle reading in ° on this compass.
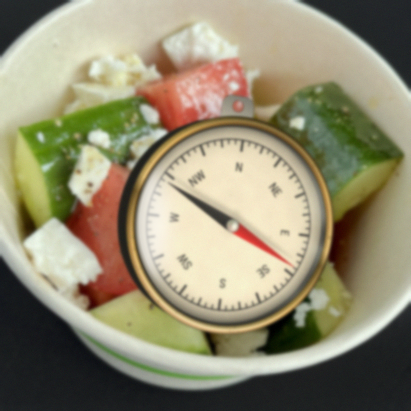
115 °
